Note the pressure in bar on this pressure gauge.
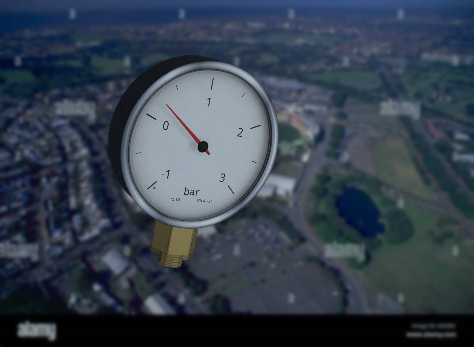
0.25 bar
